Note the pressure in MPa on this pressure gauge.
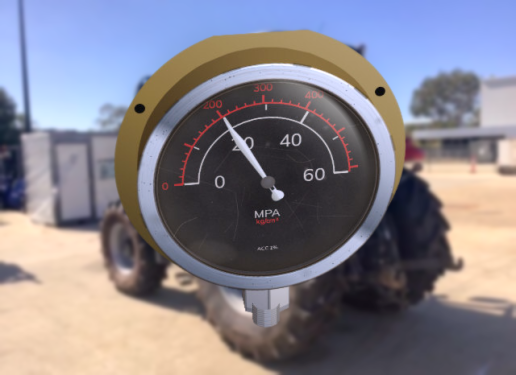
20 MPa
